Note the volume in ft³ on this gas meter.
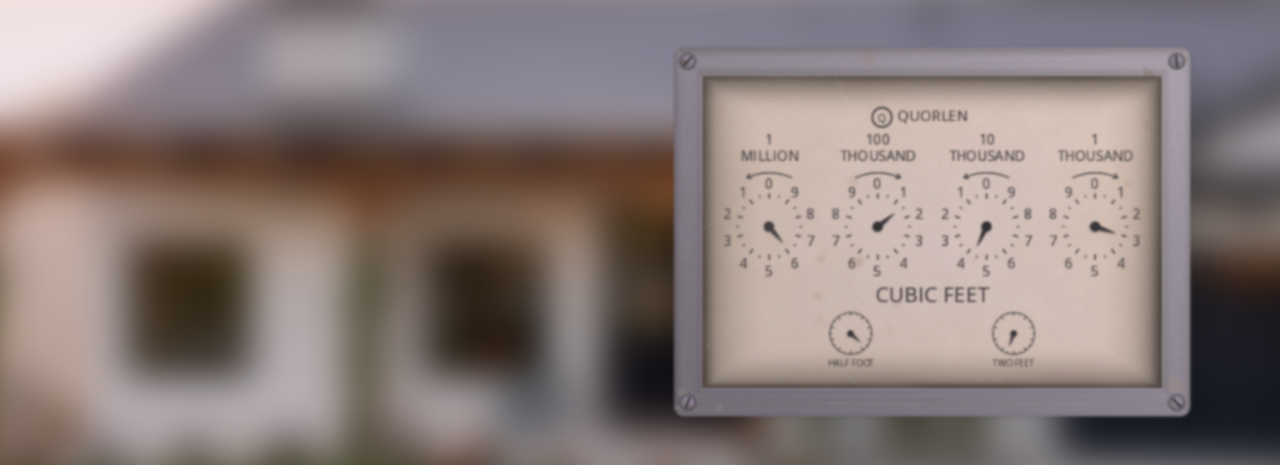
614300 ft³
